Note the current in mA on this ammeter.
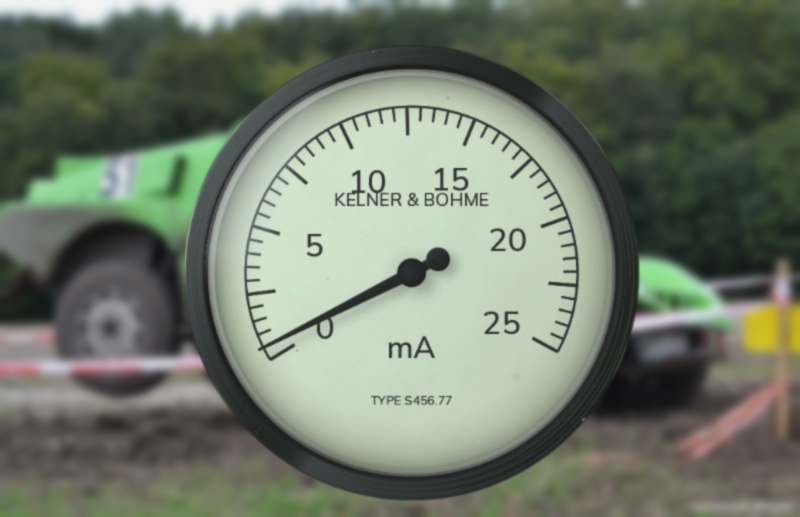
0.5 mA
